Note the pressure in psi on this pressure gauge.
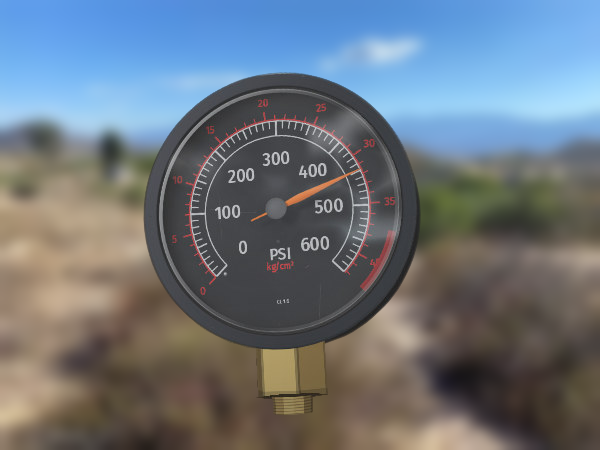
450 psi
